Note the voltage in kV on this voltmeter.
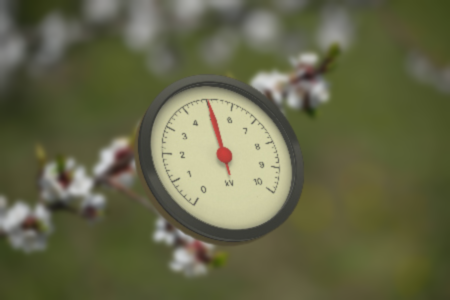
5 kV
